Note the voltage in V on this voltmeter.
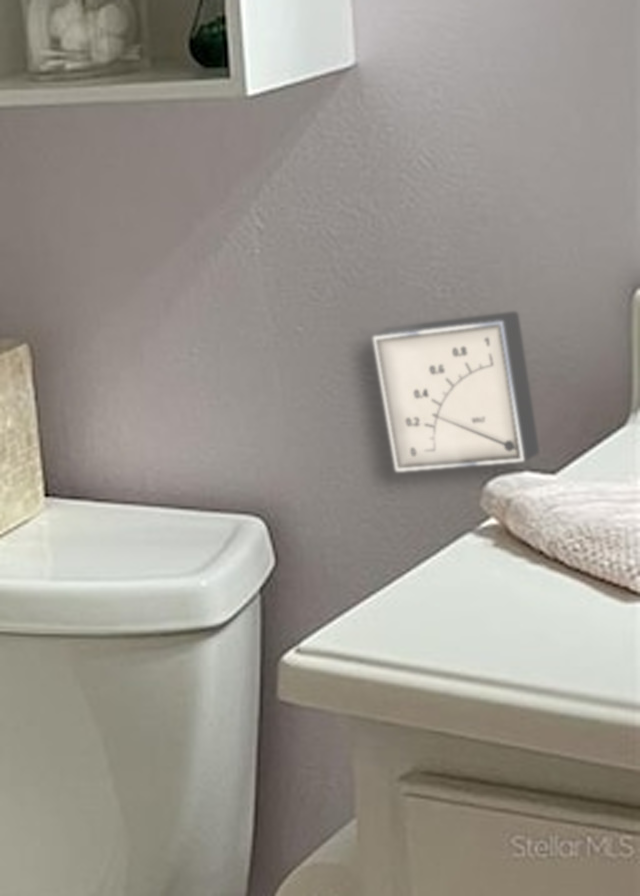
0.3 V
